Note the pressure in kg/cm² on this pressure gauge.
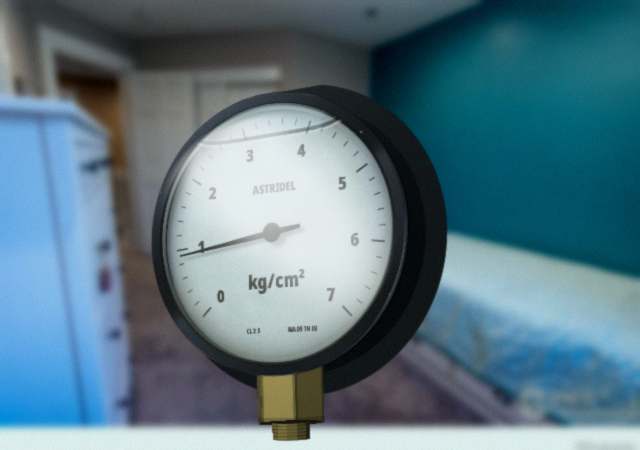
0.9 kg/cm²
